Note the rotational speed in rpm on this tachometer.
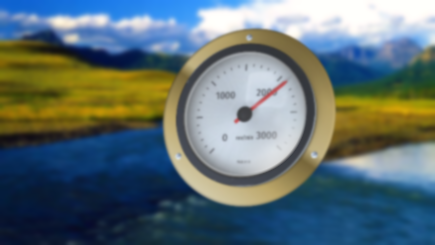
2100 rpm
